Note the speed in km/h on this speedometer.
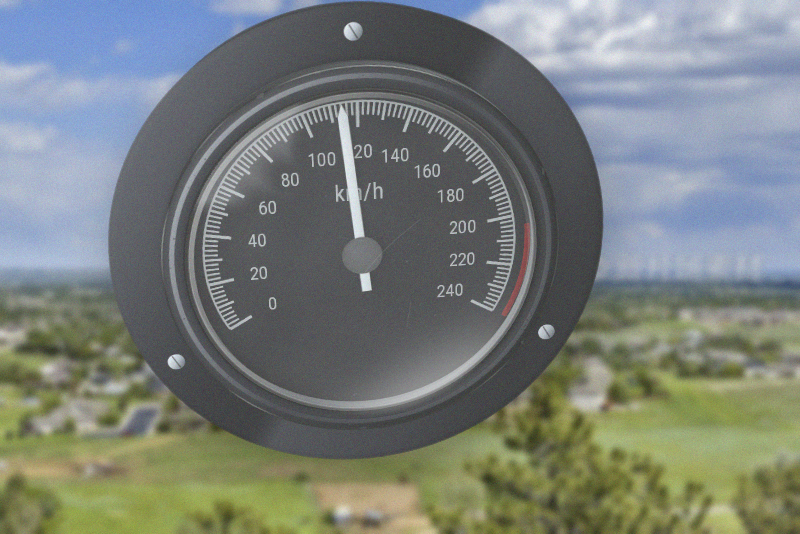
114 km/h
